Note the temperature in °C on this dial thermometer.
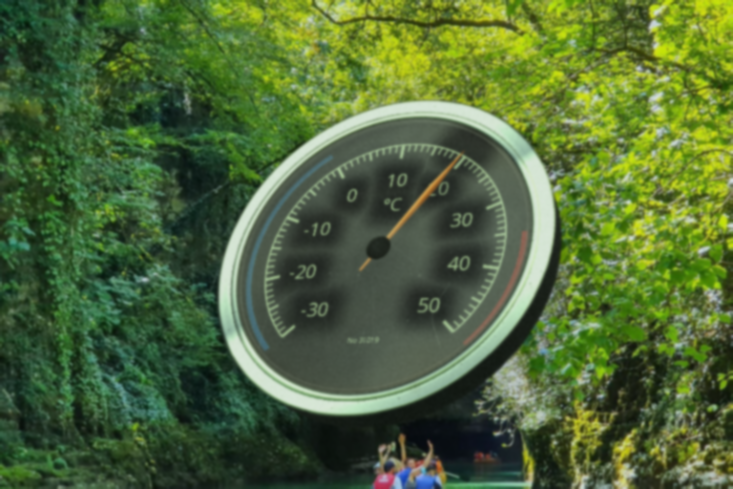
20 °C
